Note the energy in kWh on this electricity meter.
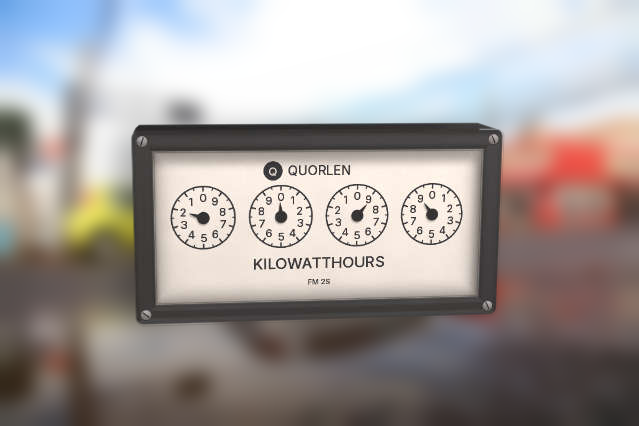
1989 kWh
